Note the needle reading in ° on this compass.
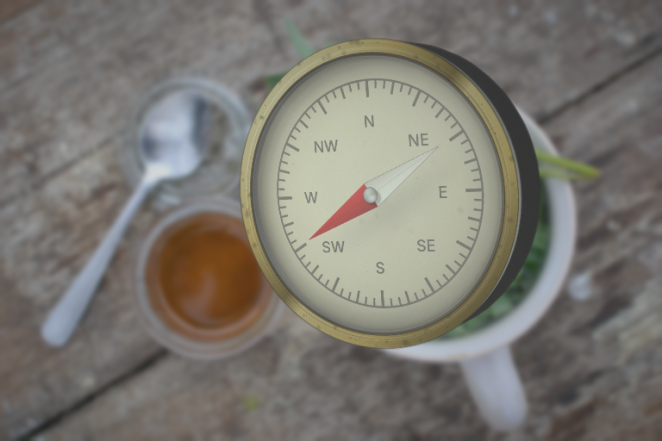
240 °
